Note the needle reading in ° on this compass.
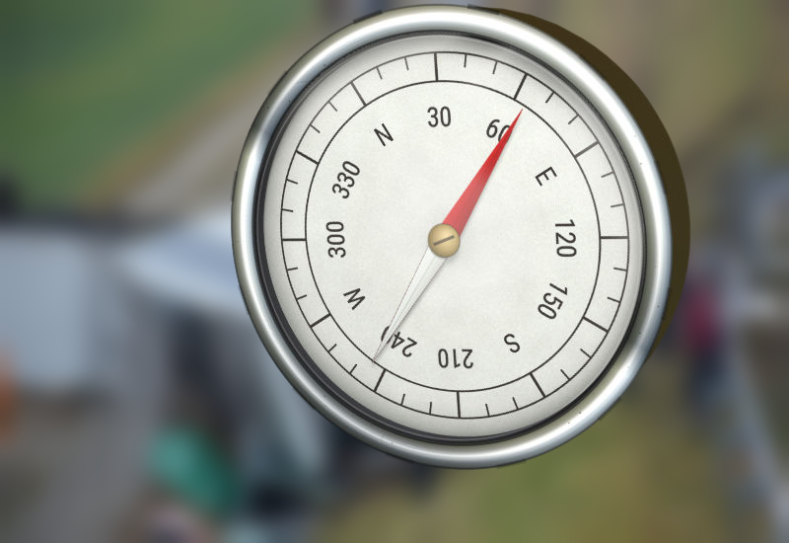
65 °
